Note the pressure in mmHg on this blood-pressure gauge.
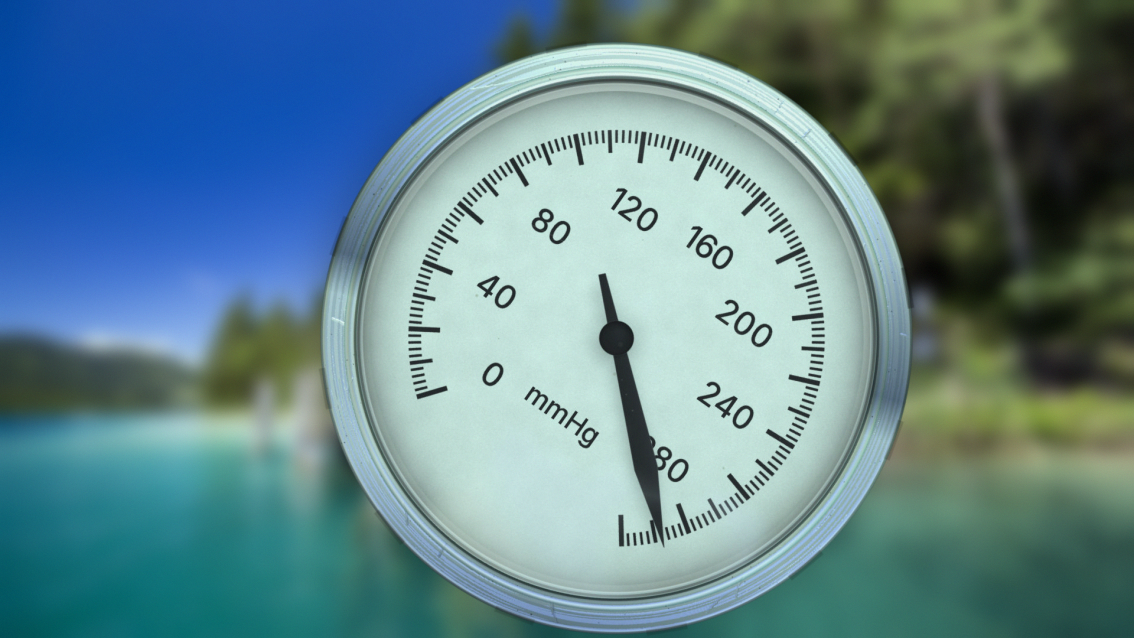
288 mmHg
